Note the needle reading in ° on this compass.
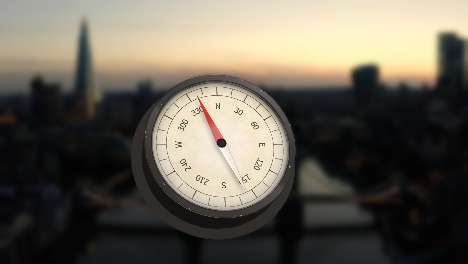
337.5 °
